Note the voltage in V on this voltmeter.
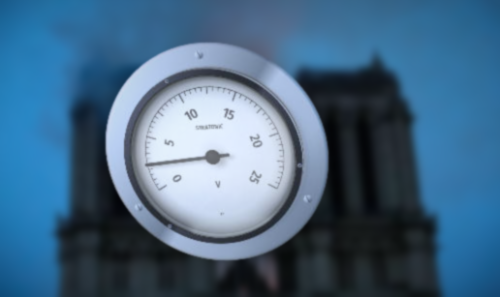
2.5 V
